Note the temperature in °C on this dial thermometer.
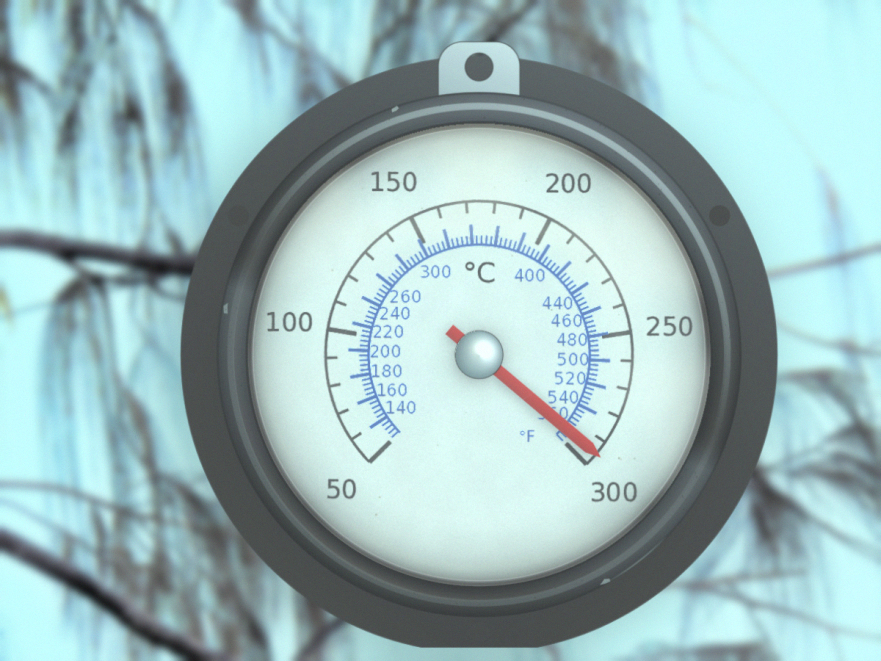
295 °C
